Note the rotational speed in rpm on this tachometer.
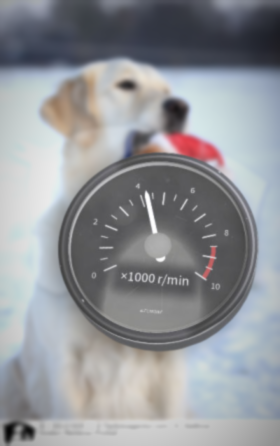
4250 rpm
